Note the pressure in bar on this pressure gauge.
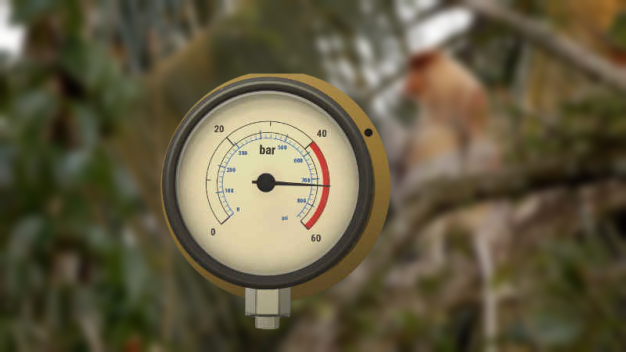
50 bar
